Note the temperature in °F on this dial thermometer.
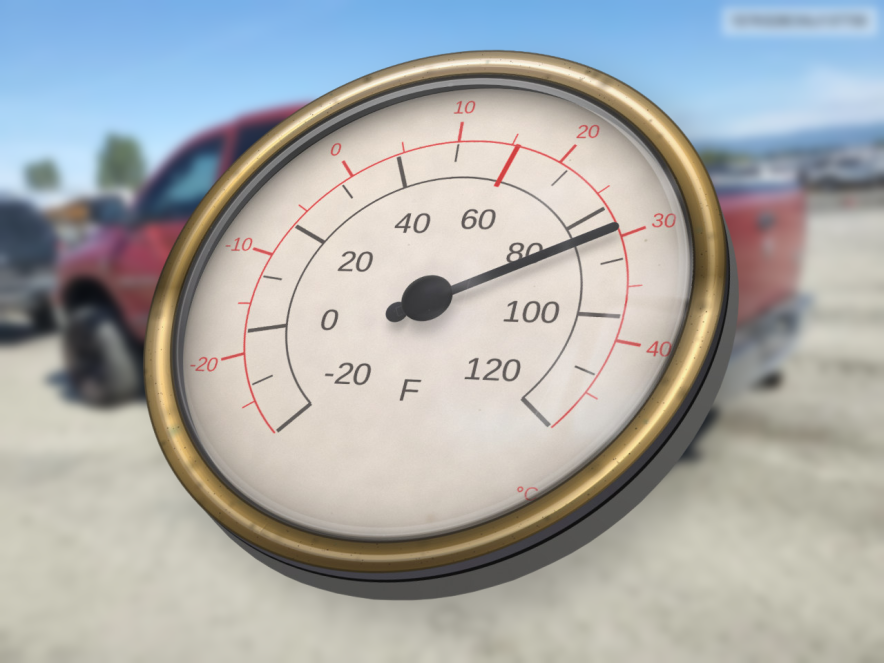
85 °F
